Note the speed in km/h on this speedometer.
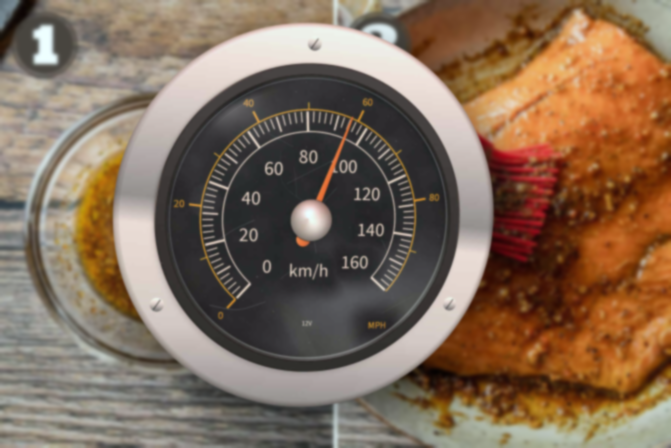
94 km/h
